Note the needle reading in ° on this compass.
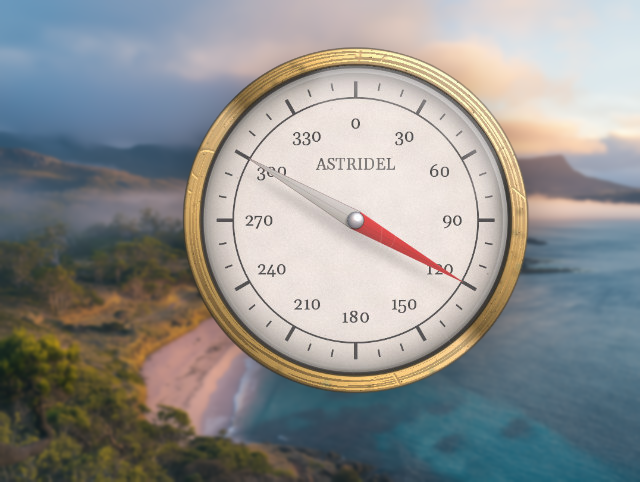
120 °
